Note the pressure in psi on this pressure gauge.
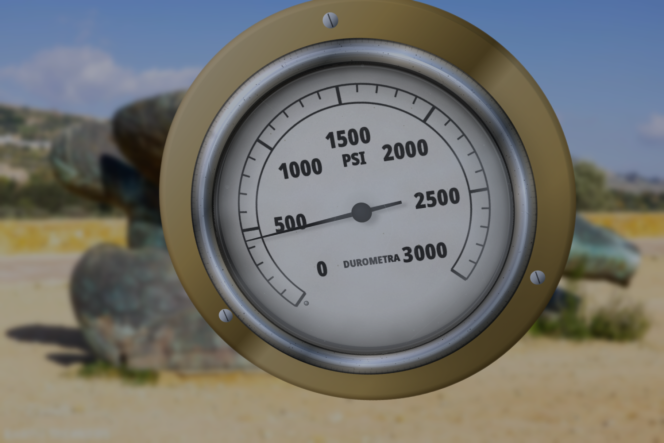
450 psi
